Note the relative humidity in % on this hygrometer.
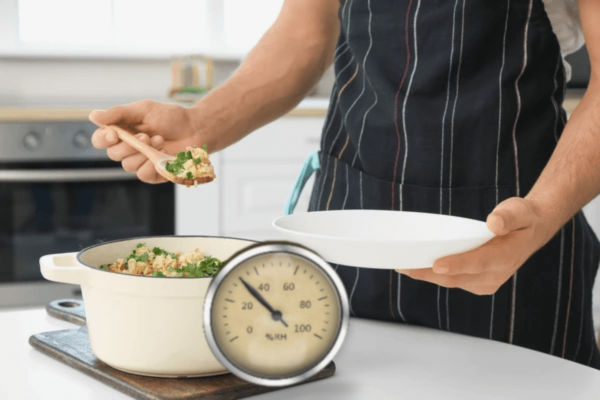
32 %
